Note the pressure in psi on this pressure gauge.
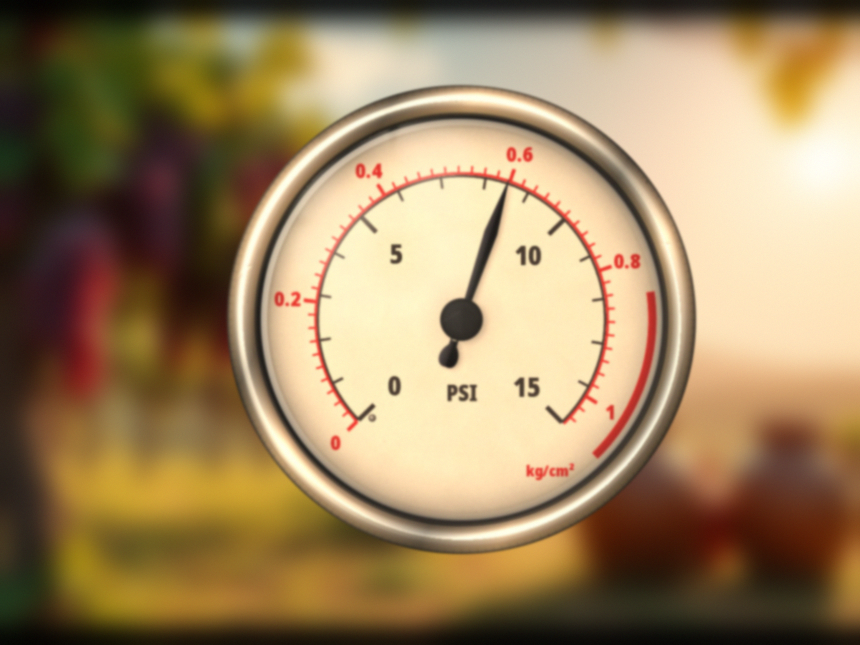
8.5 psi
